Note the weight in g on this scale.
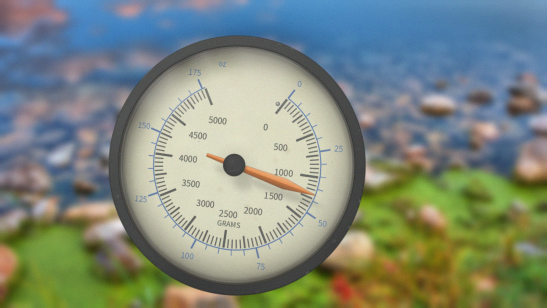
1200 g
